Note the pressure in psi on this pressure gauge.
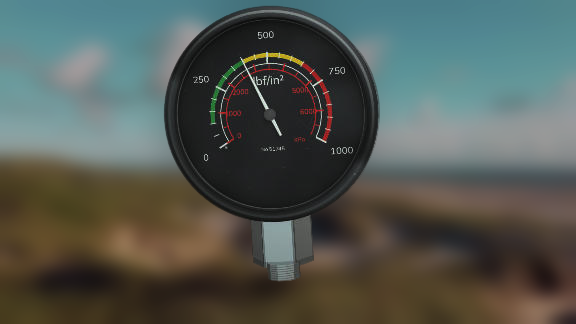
400 psi
